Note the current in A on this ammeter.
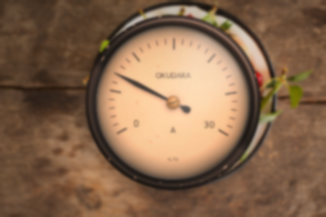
7 A
